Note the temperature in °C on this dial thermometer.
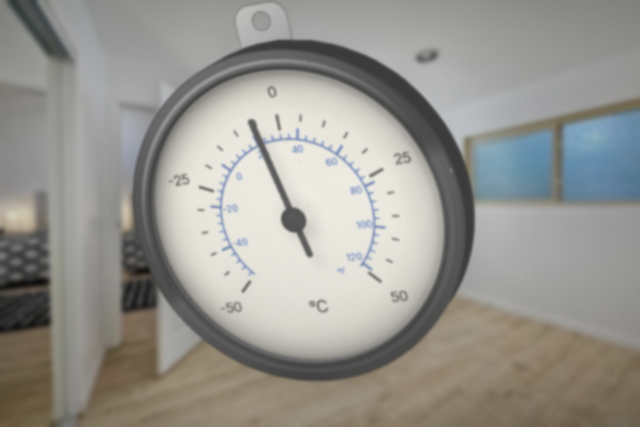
-5 °C
